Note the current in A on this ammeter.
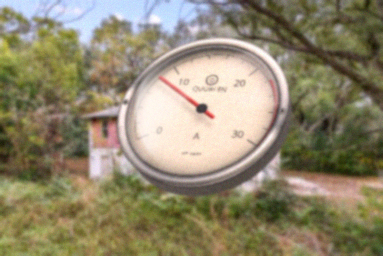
8 A
